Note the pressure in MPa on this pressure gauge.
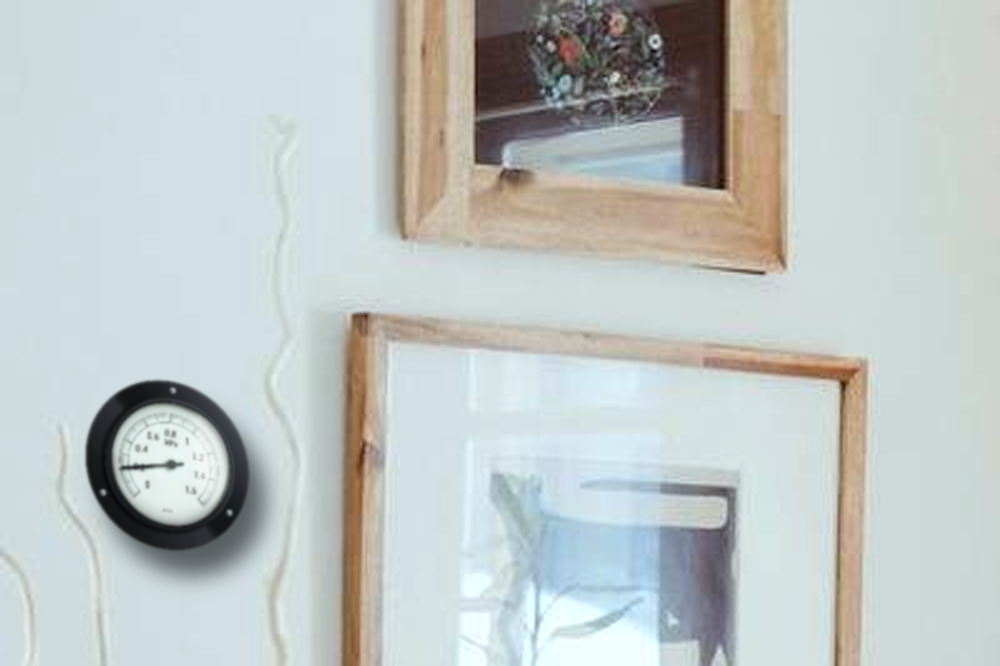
0.2 MPa
